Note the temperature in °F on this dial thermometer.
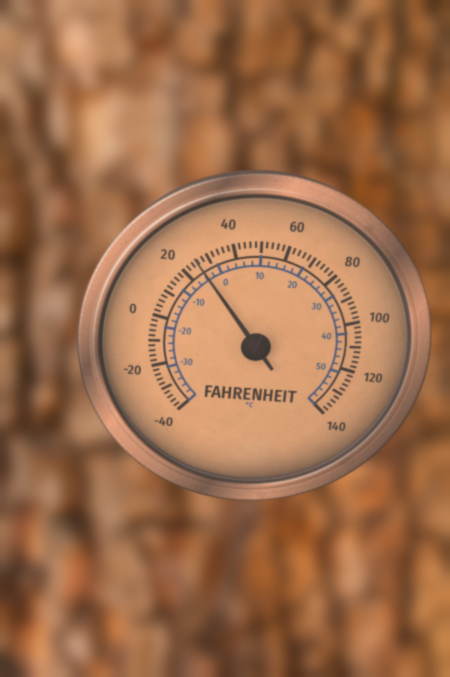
26 °F
